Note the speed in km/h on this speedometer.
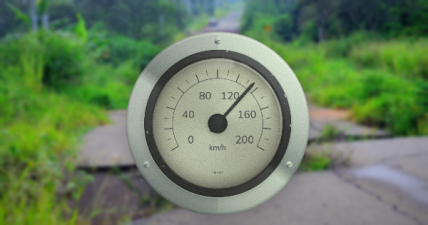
135 km/h
